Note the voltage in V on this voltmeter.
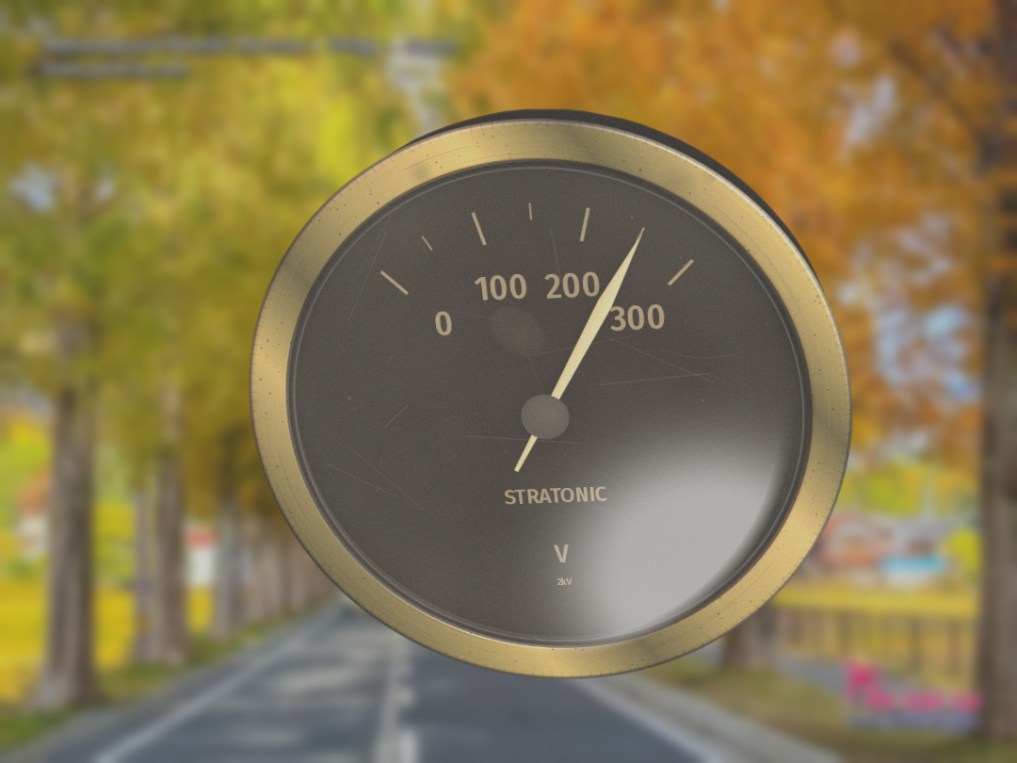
250 V
